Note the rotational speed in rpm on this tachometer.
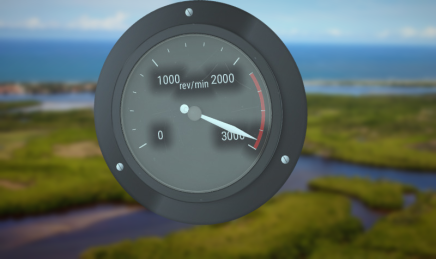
2900 rpm
